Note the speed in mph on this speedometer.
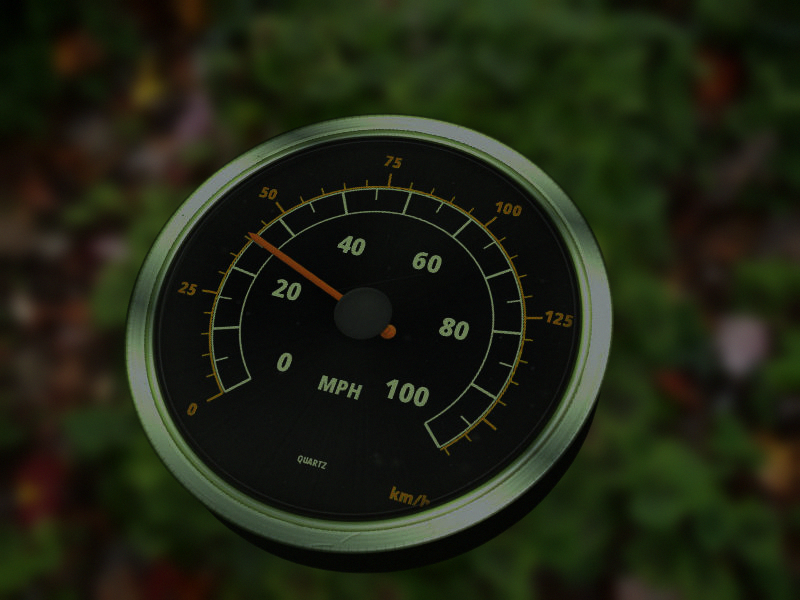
25 mph
